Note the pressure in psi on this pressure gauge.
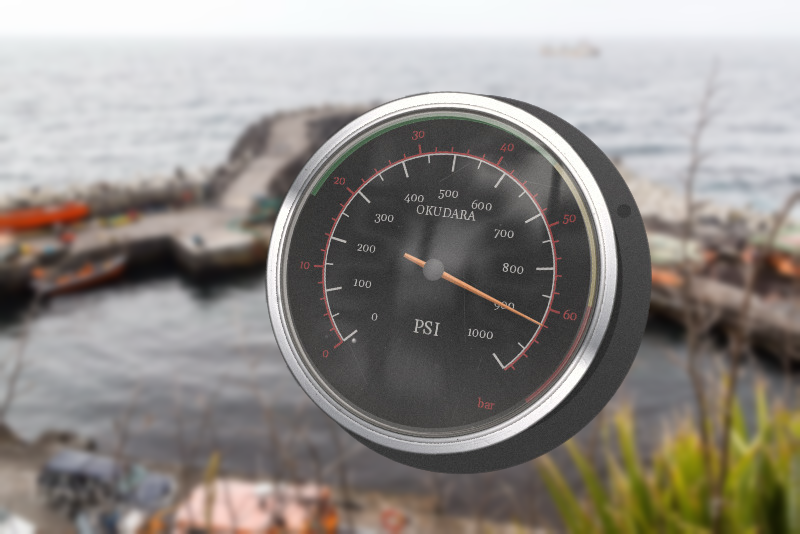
900 psi
